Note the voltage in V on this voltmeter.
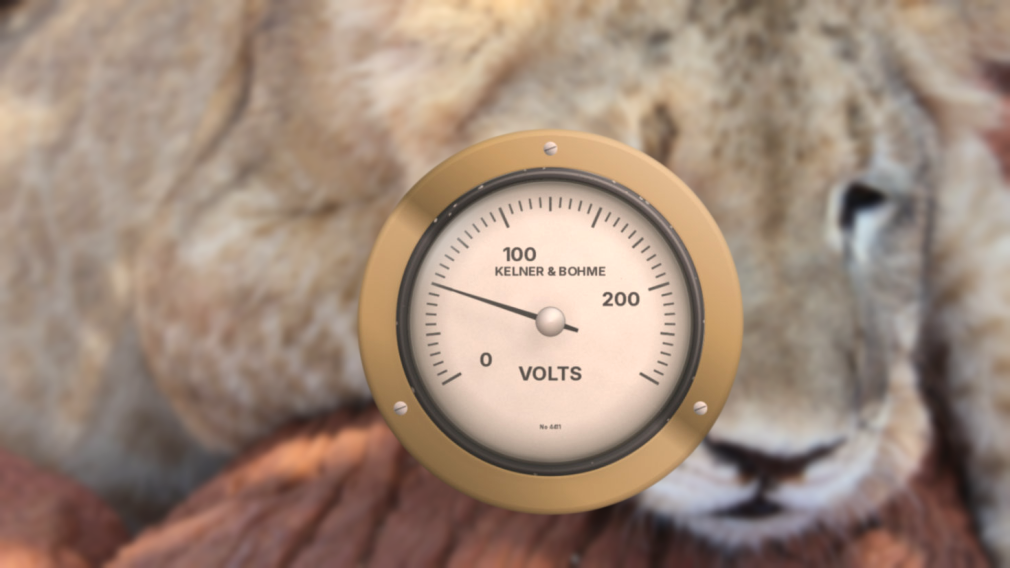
50 V
